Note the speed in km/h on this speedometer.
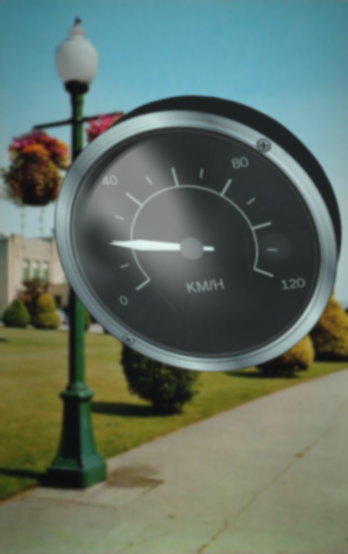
20 km/h
